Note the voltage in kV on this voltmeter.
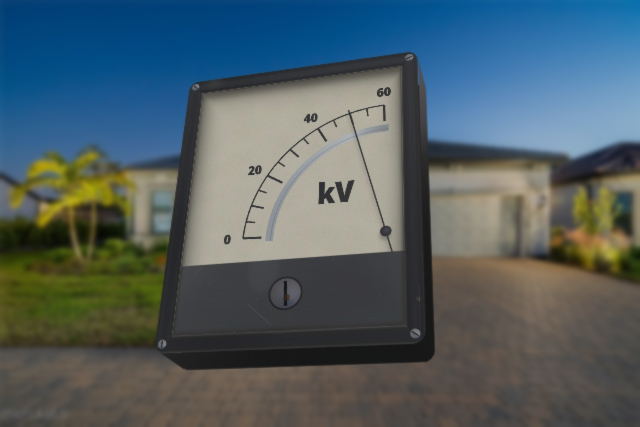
50 kV
